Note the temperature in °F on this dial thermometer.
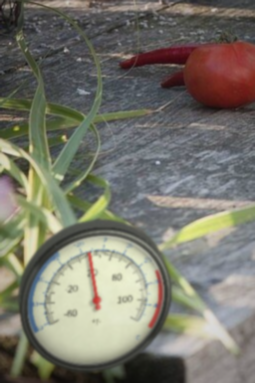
20 °F
